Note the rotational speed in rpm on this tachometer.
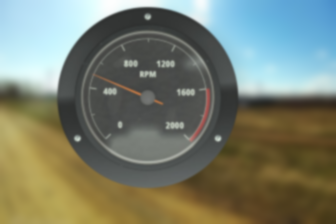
500 rpm
